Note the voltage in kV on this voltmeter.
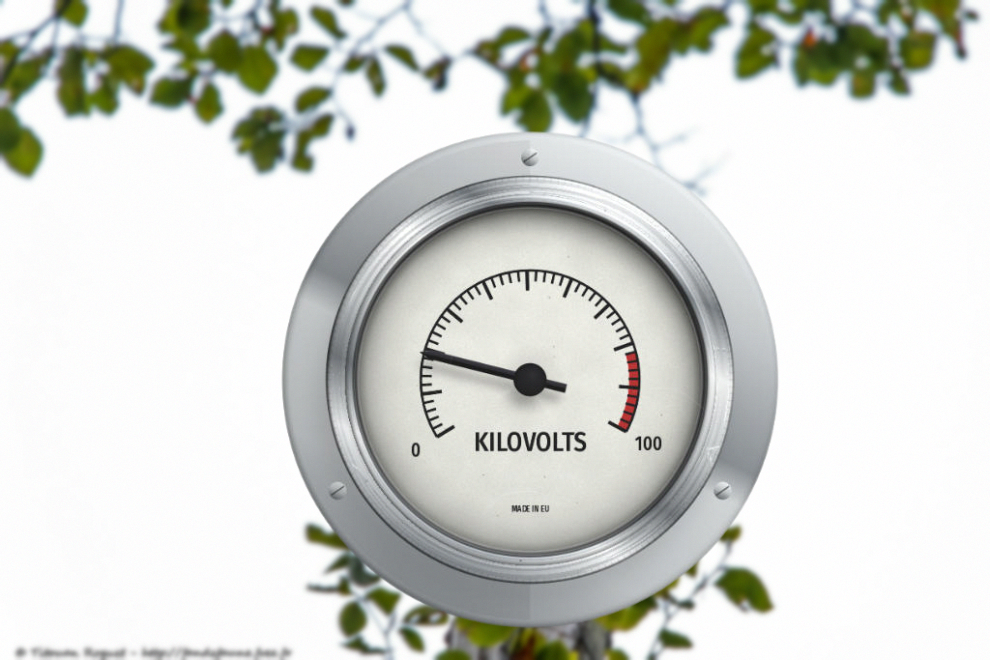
19 kV
